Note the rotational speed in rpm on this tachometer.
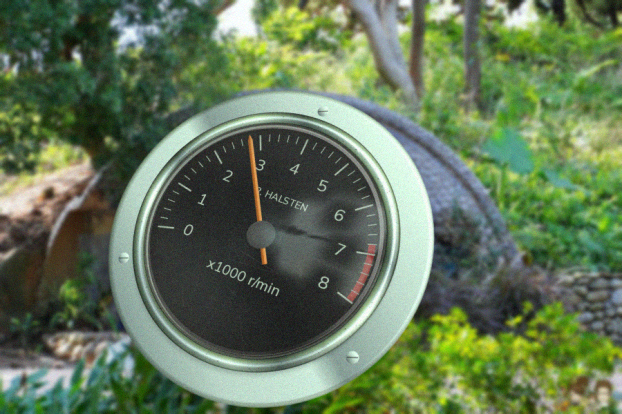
2800 rpm
